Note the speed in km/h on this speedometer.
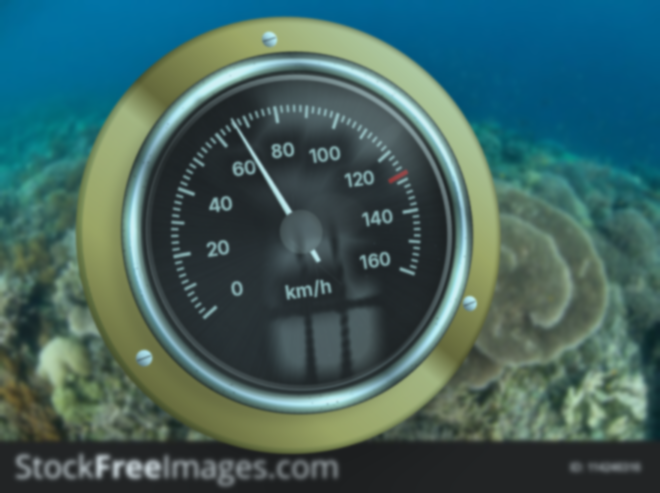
66 km/h
